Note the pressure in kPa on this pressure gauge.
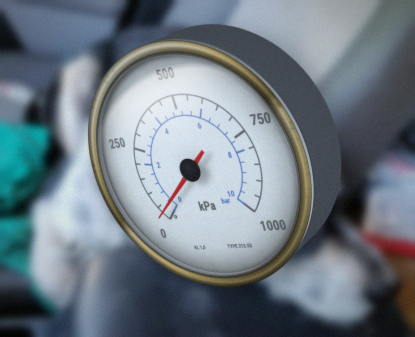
25 kPa
